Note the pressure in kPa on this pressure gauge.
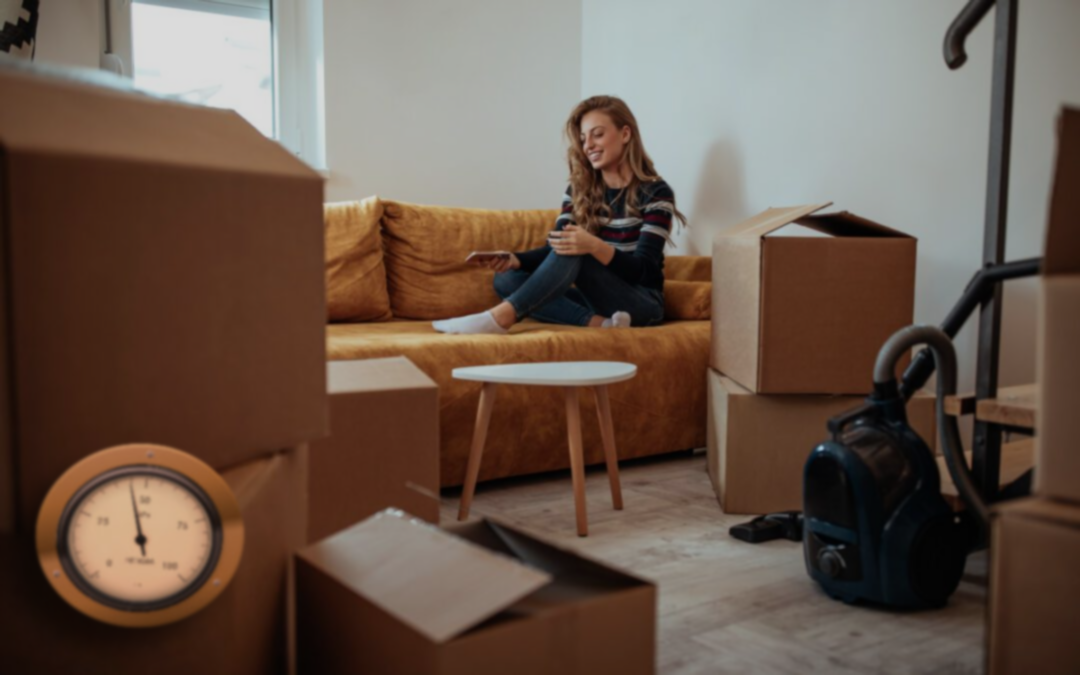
45 kPa
